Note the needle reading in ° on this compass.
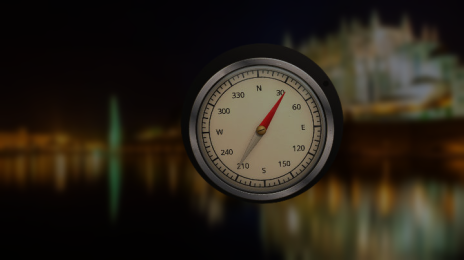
35 °
